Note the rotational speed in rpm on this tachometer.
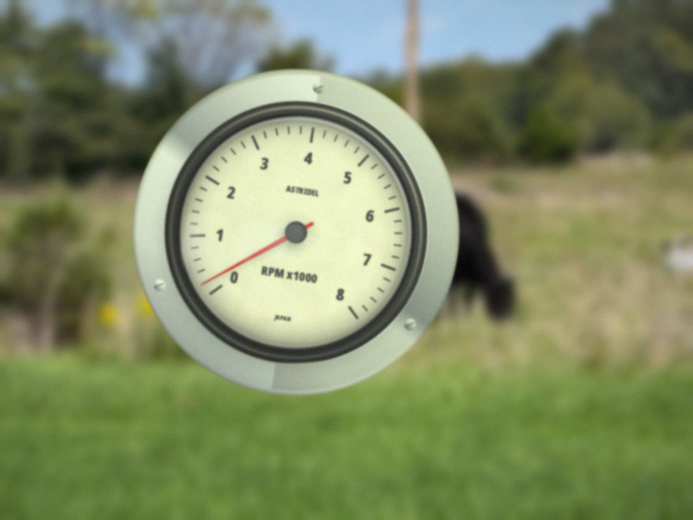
200 rpm
